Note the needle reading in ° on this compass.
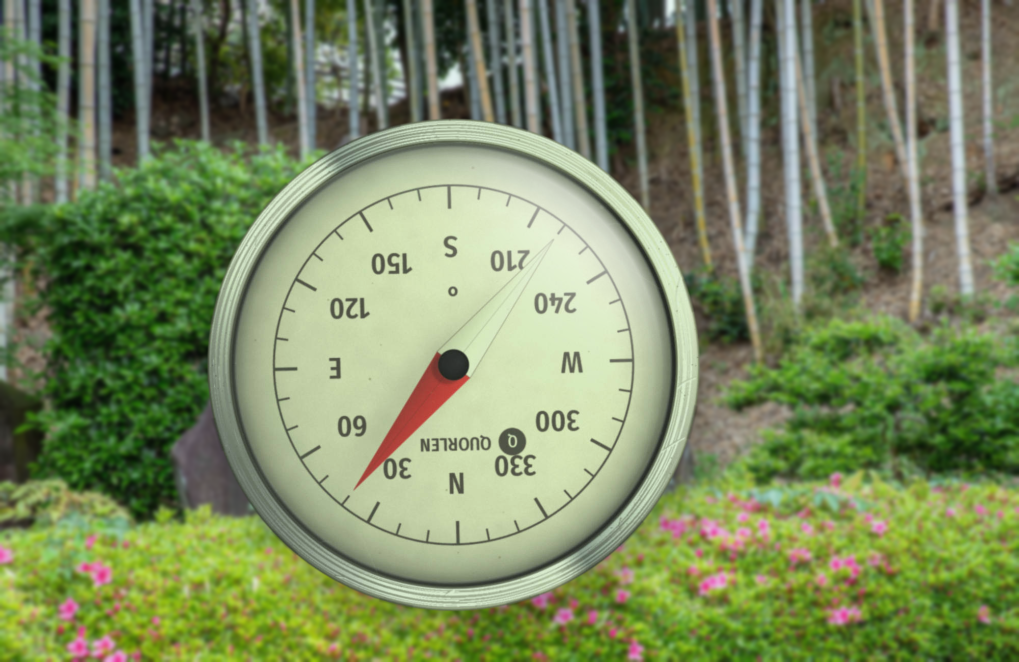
40 °
